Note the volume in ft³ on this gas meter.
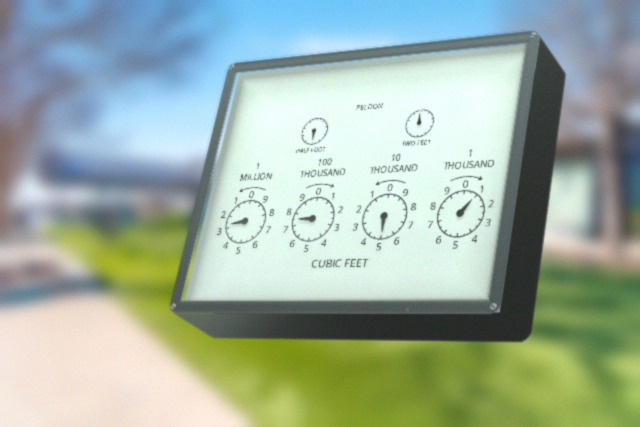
275100 ft³
